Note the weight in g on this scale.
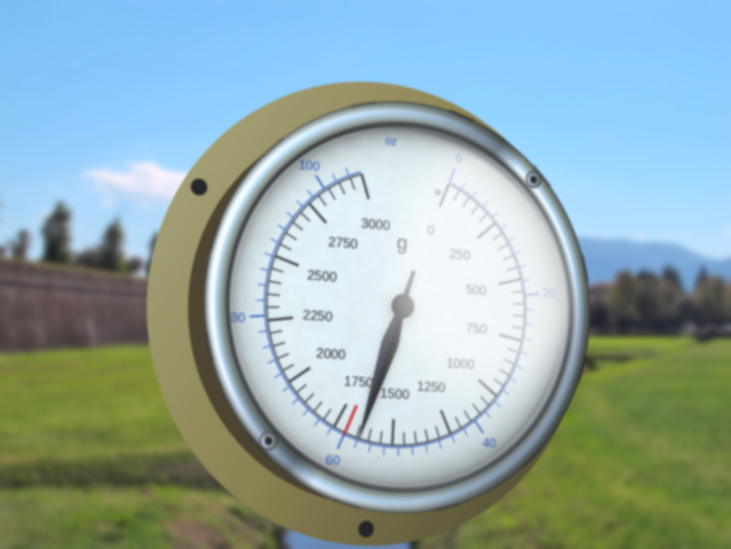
1650 g
